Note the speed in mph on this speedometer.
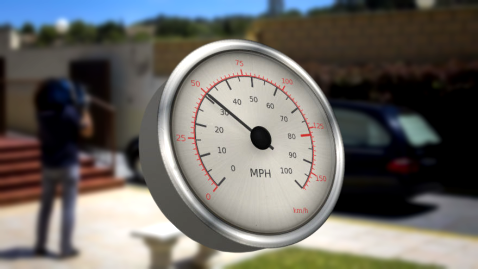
30 mph
